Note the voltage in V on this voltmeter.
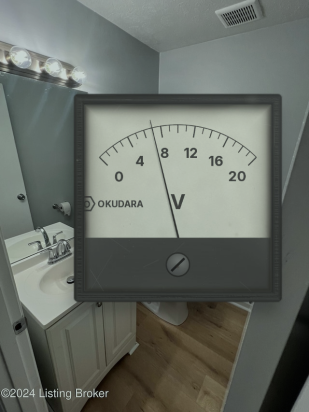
7 V
